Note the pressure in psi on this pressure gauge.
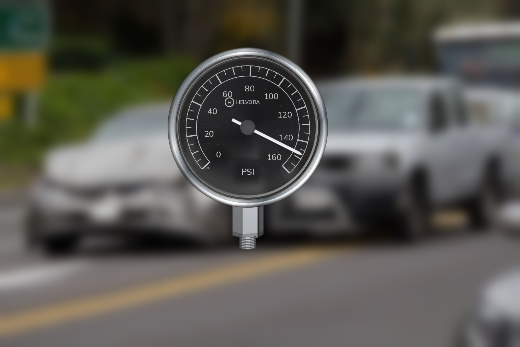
147.5 psi
